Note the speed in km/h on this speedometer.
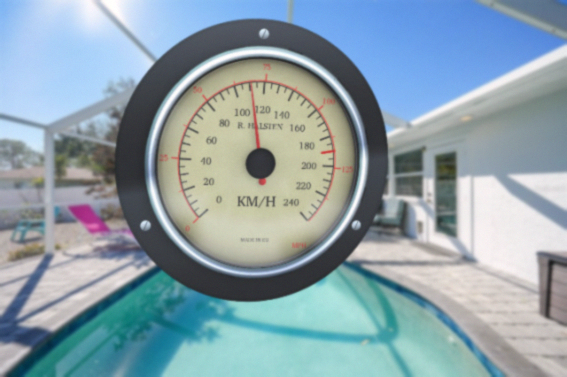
110 km/h
